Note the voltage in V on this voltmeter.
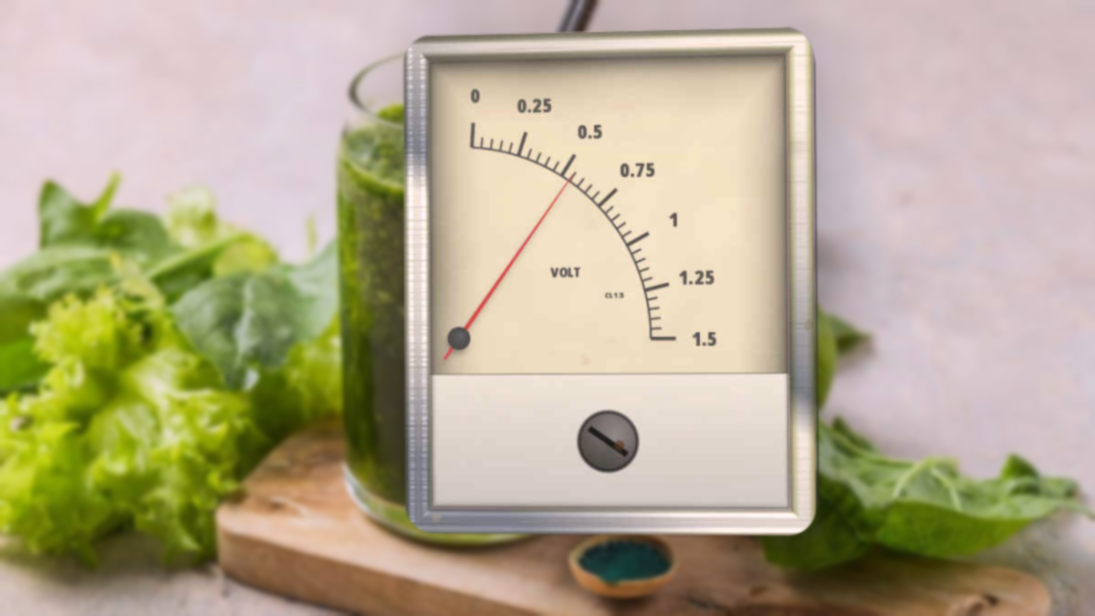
0.55 V
